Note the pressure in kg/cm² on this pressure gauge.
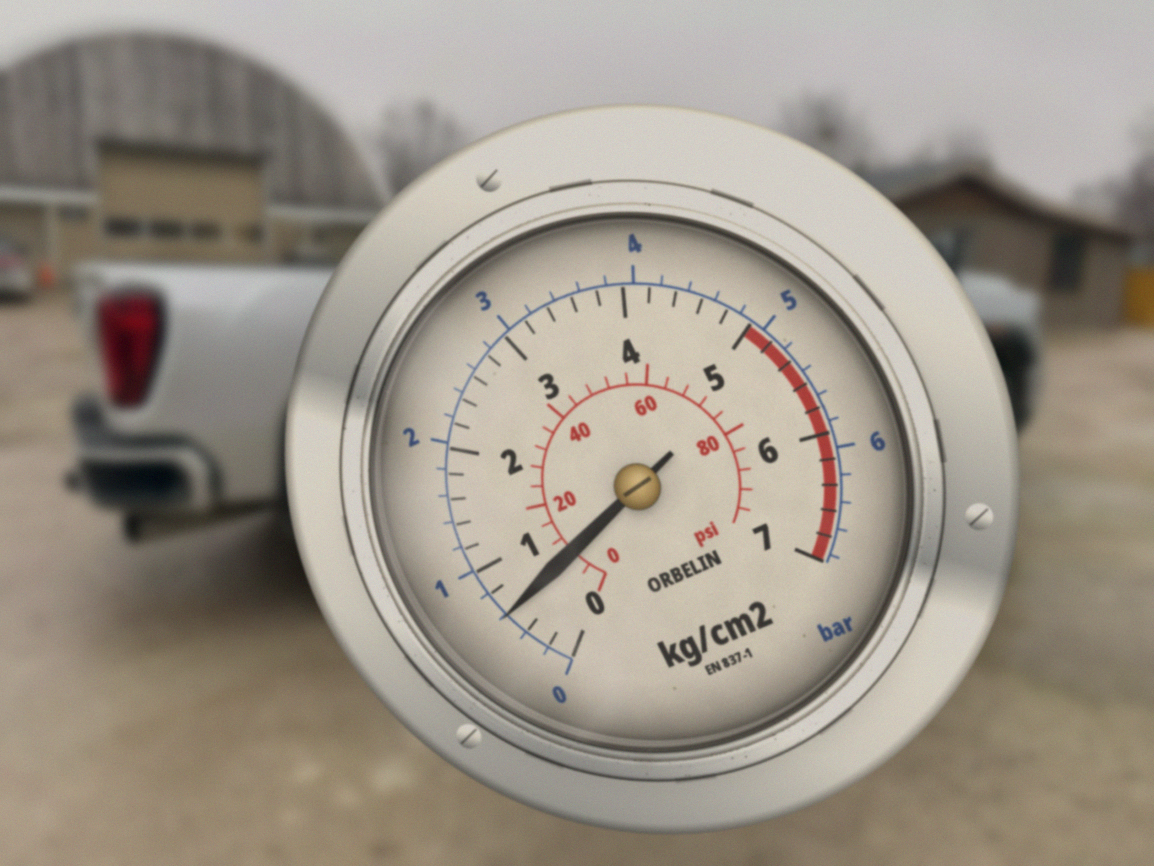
0.6 kg/cm²
